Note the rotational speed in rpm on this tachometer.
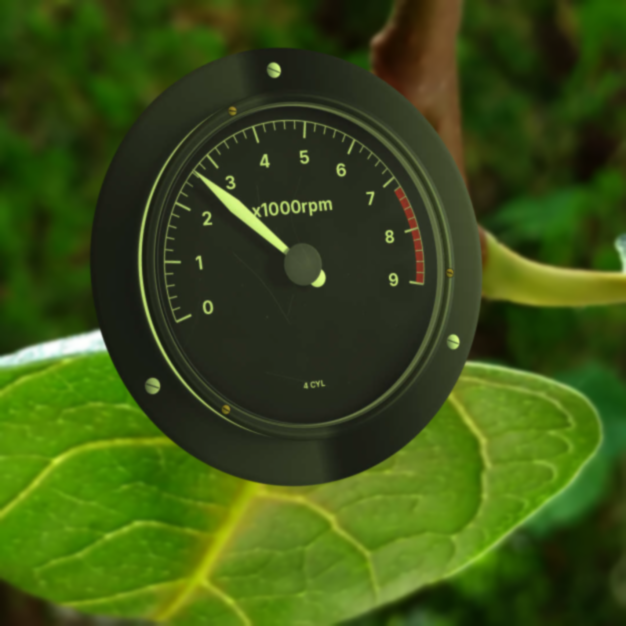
2600 rpm
